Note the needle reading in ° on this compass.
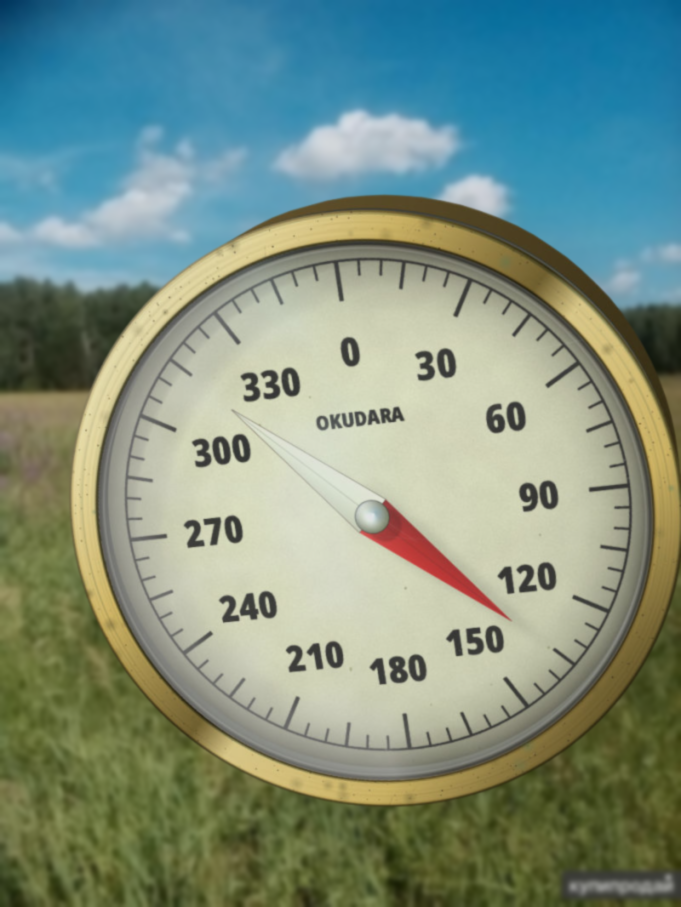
135 °
